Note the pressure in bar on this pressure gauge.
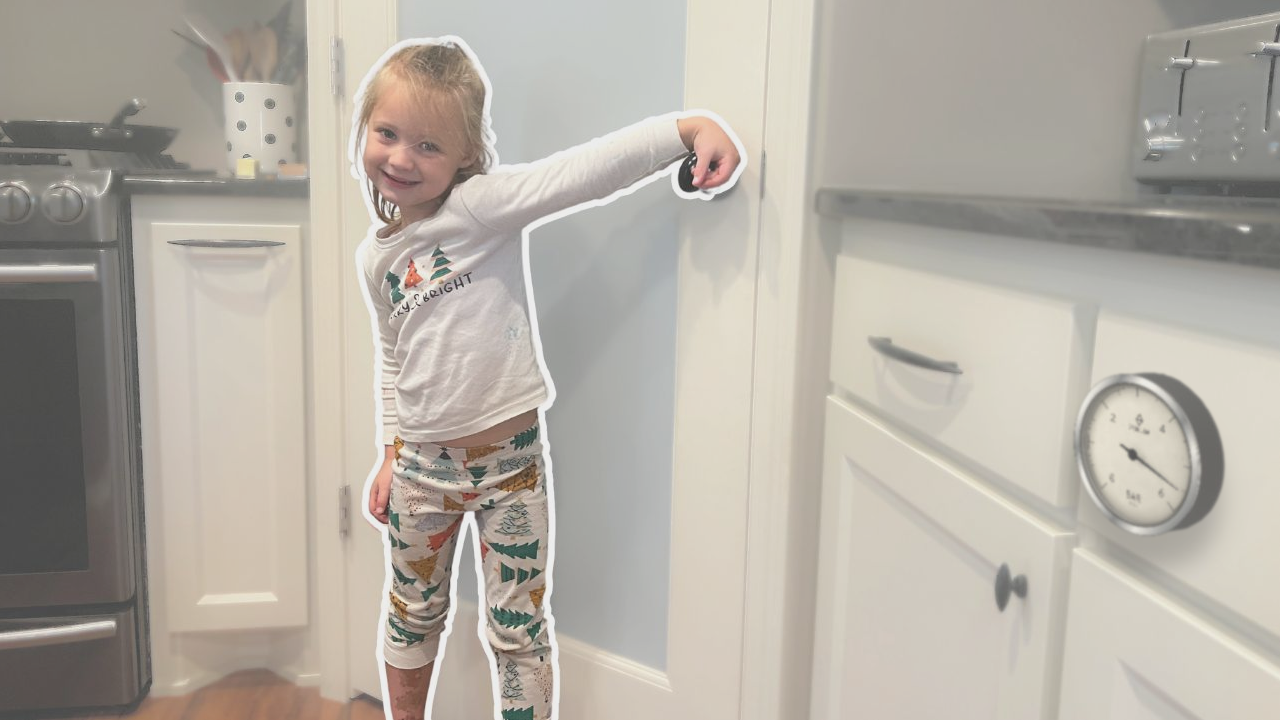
5.5 bar
